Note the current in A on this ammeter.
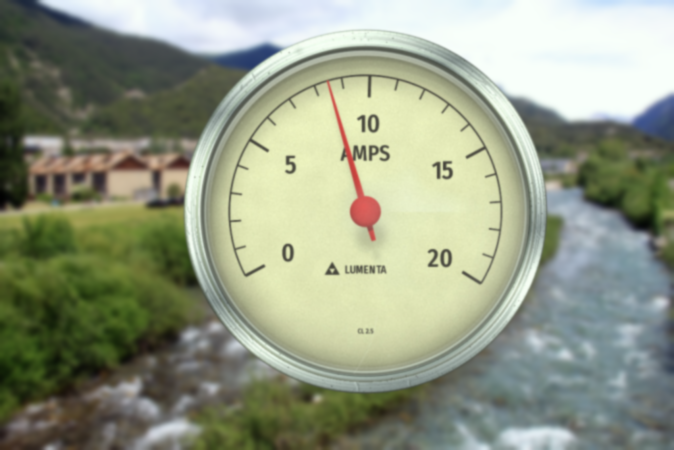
8.5 A
